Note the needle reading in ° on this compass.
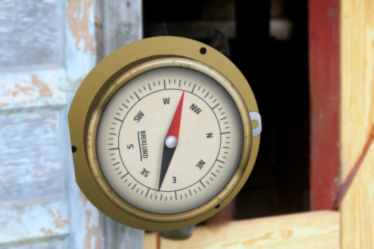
290 °
